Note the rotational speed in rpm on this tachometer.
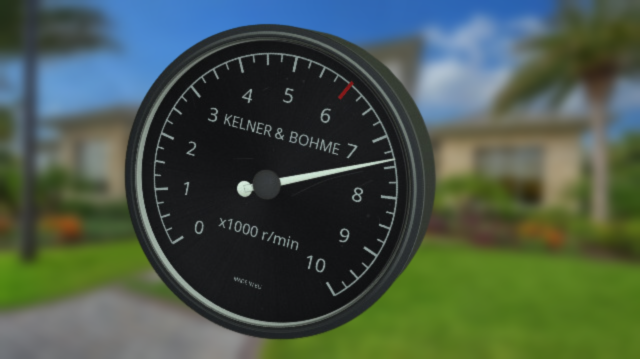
7375 rpm
